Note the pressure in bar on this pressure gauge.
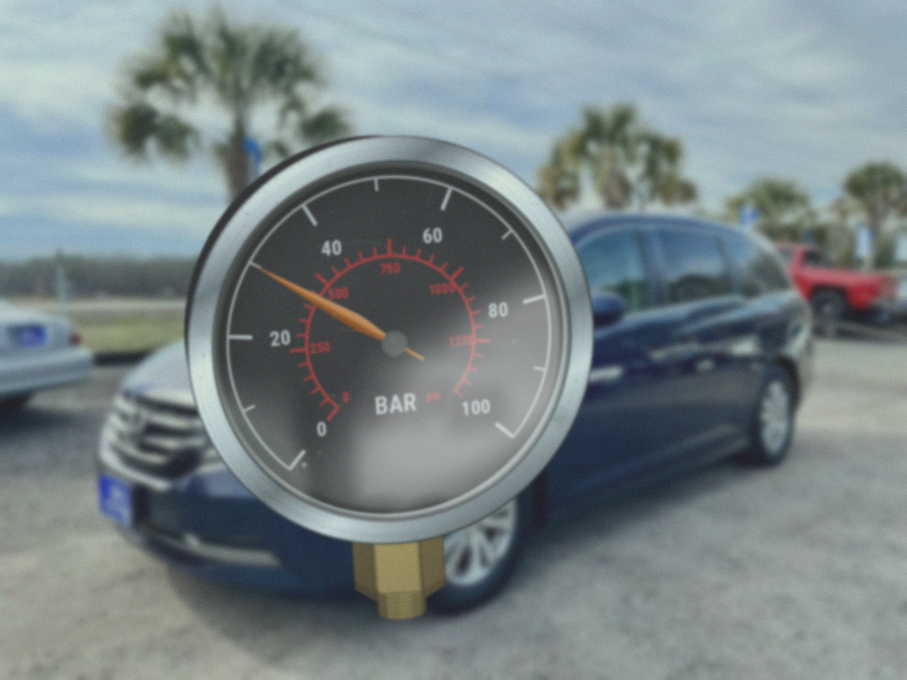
30 bar
